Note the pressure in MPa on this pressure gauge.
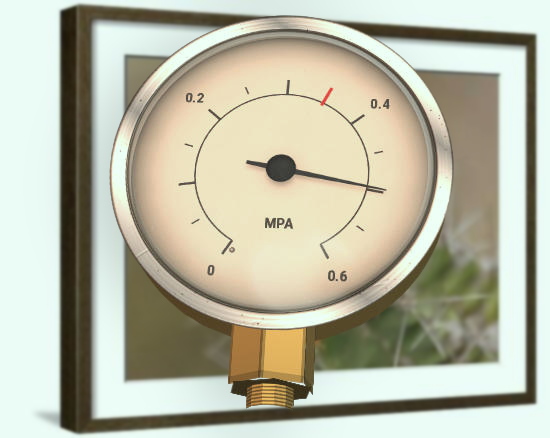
0.5 MPa
